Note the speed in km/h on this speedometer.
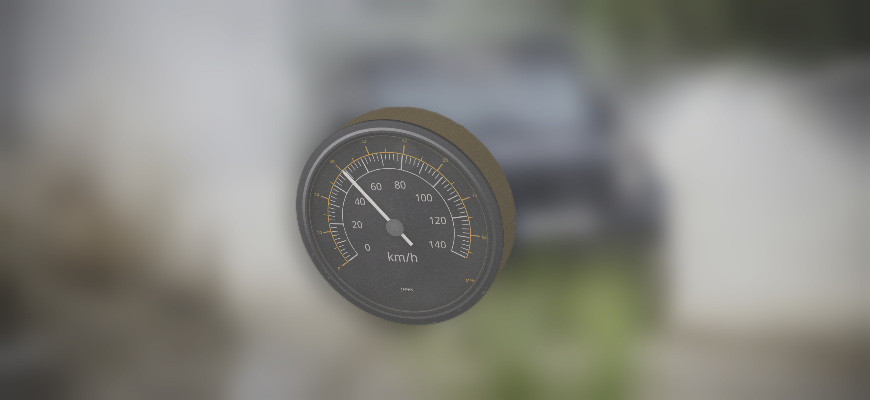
50 km/h
